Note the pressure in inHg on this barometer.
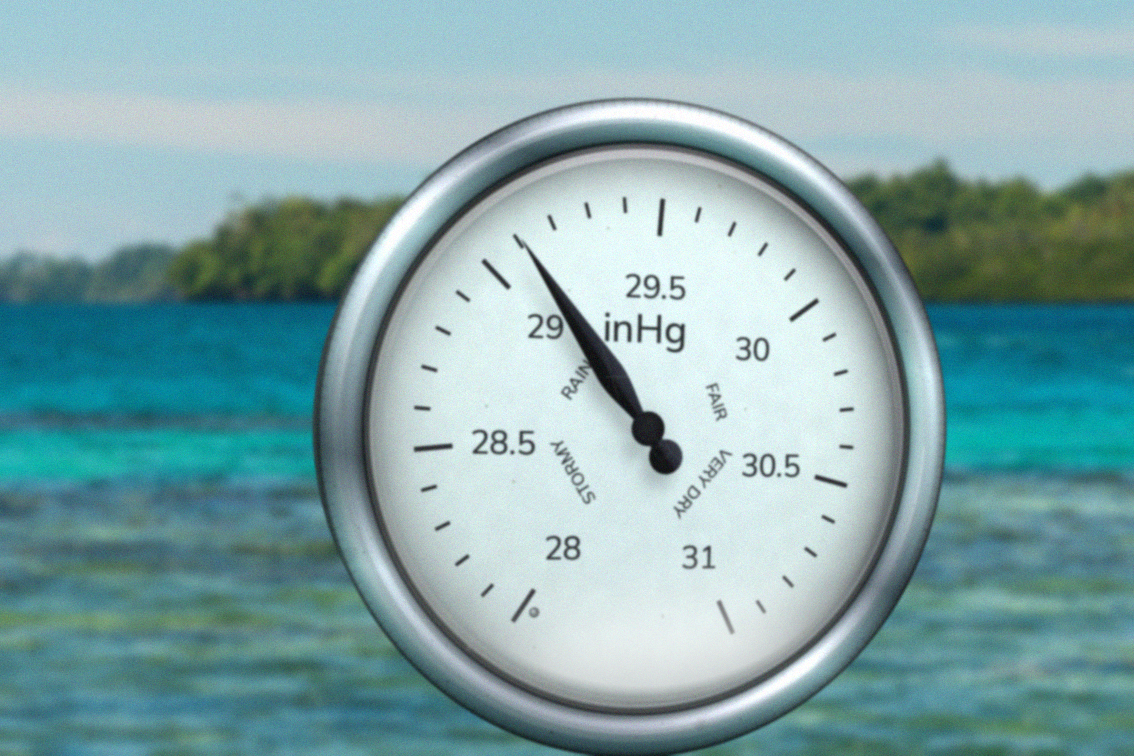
29.1 inHg
